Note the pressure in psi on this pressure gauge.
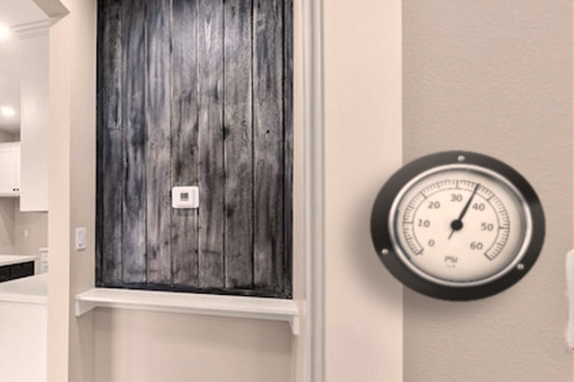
35 psi
